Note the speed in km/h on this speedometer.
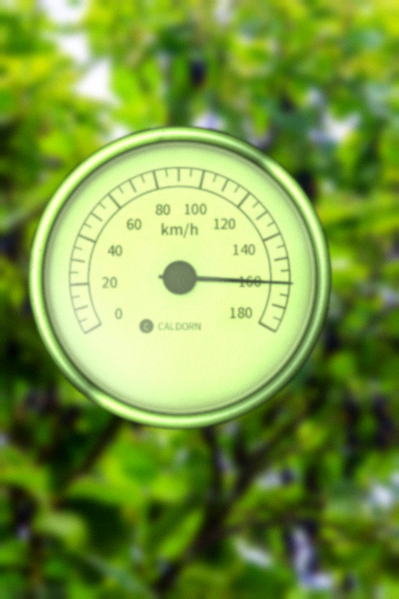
160 km/h
